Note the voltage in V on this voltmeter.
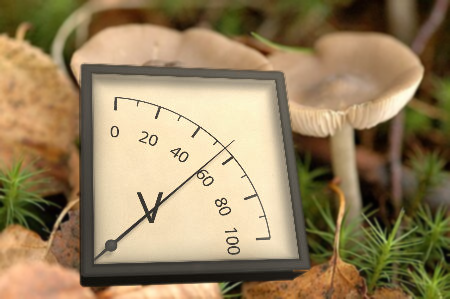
55 V
